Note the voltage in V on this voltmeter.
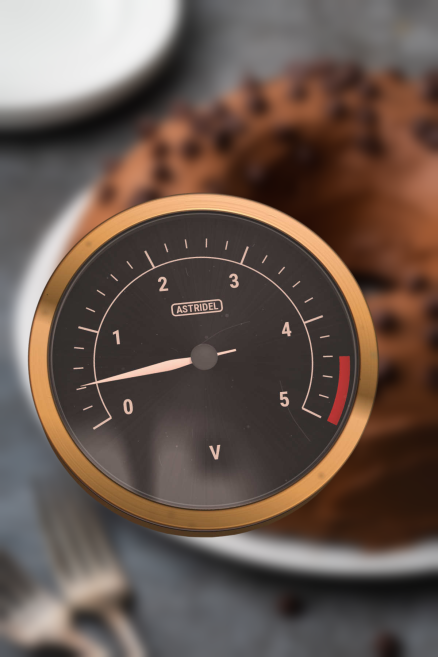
0.4 V
